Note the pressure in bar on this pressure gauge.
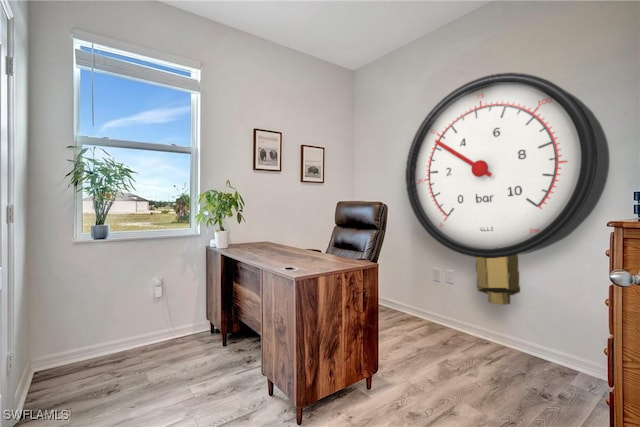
3.25 bar
